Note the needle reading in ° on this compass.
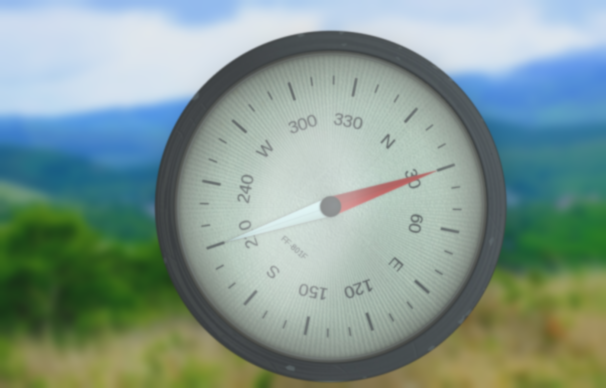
30 °
